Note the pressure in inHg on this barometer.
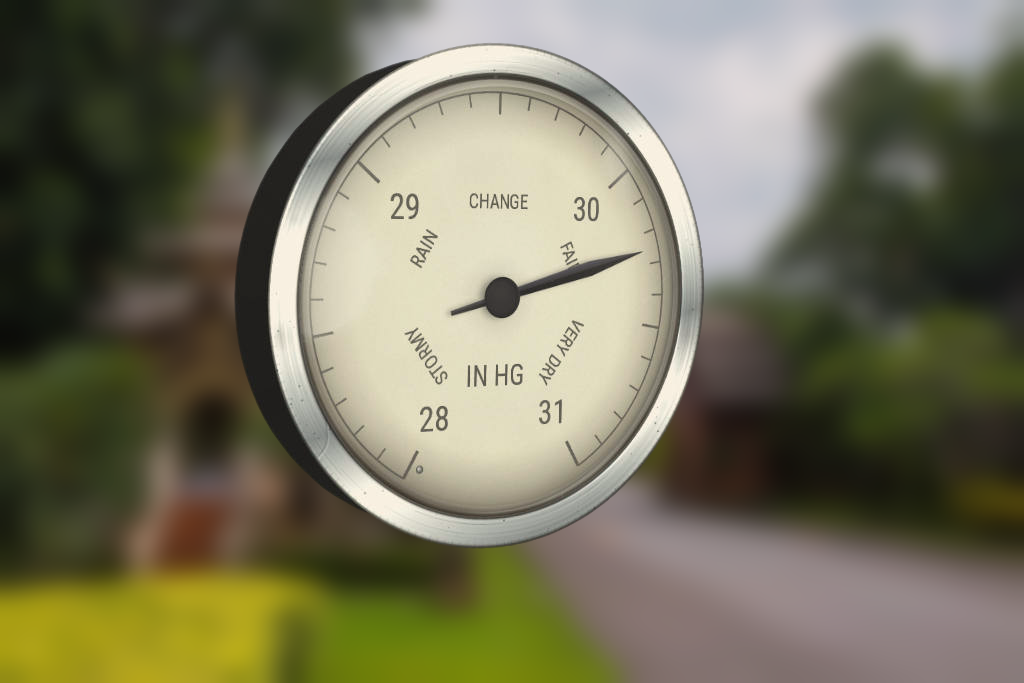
30.25 inHg
